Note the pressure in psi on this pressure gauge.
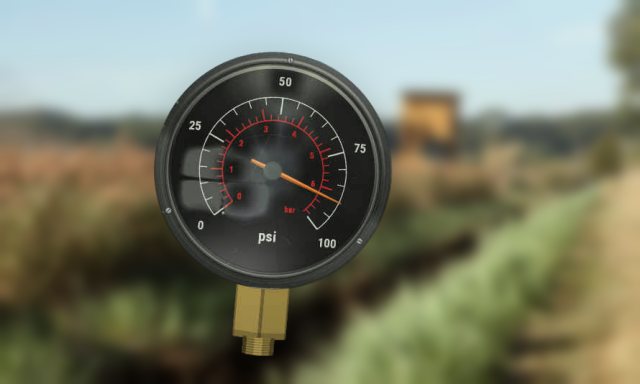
90 psi
